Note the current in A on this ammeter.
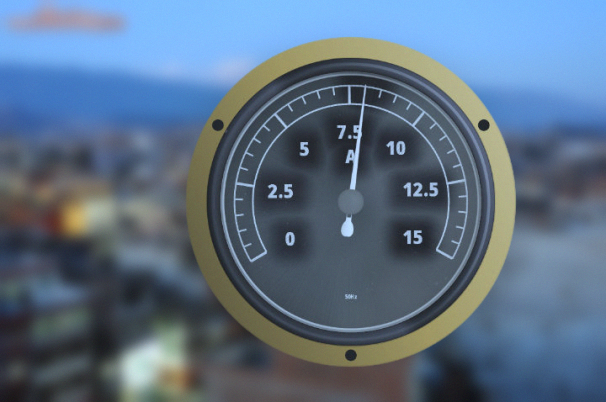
8 A
